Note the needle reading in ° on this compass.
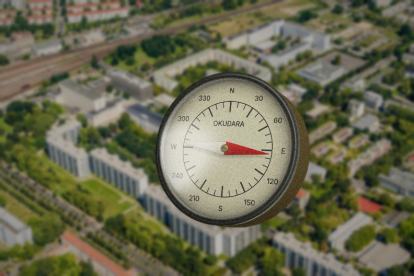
95 °
